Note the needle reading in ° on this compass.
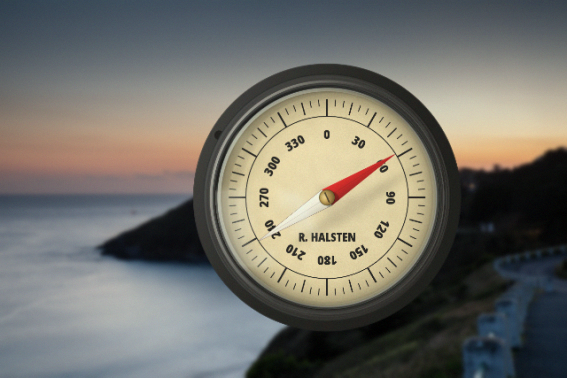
57.5 °
